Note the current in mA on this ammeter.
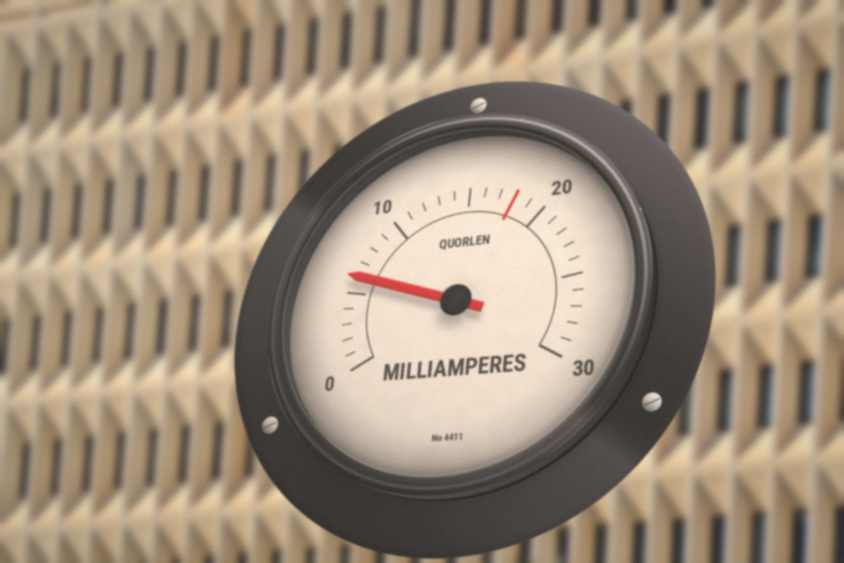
6 mA
